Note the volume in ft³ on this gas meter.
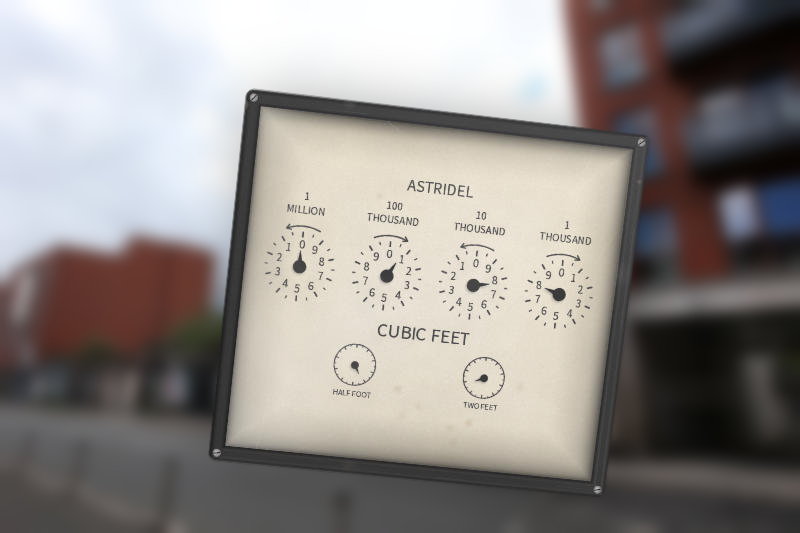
7800 ft³
